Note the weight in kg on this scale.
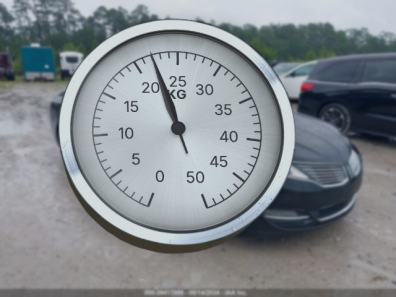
22 kg
